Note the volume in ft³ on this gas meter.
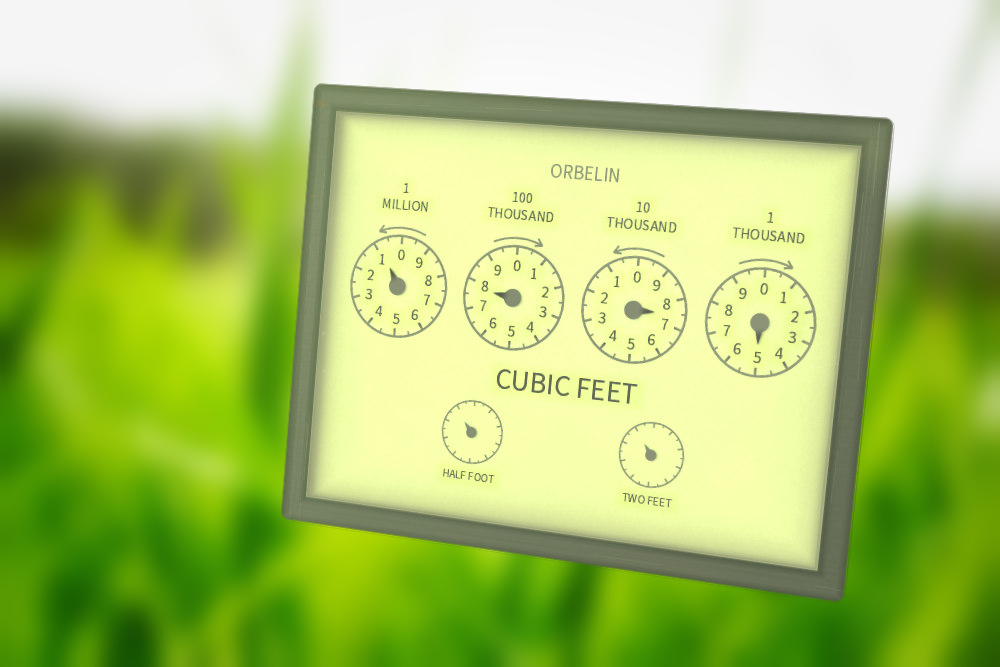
77500 ft³
